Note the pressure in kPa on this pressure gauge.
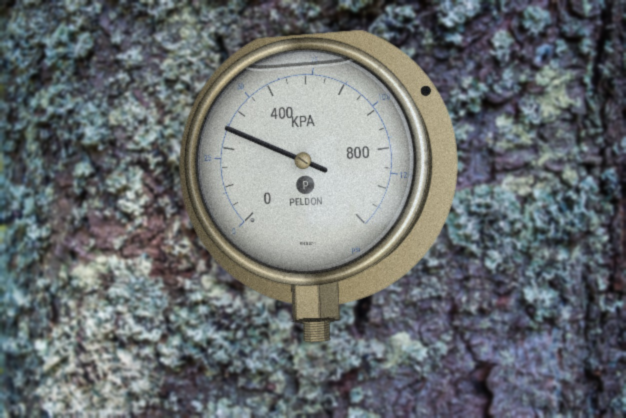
250 kPa
